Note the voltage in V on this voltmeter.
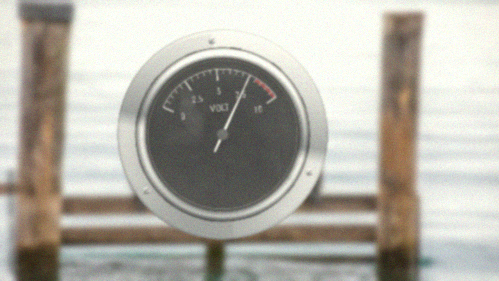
7.5 V
